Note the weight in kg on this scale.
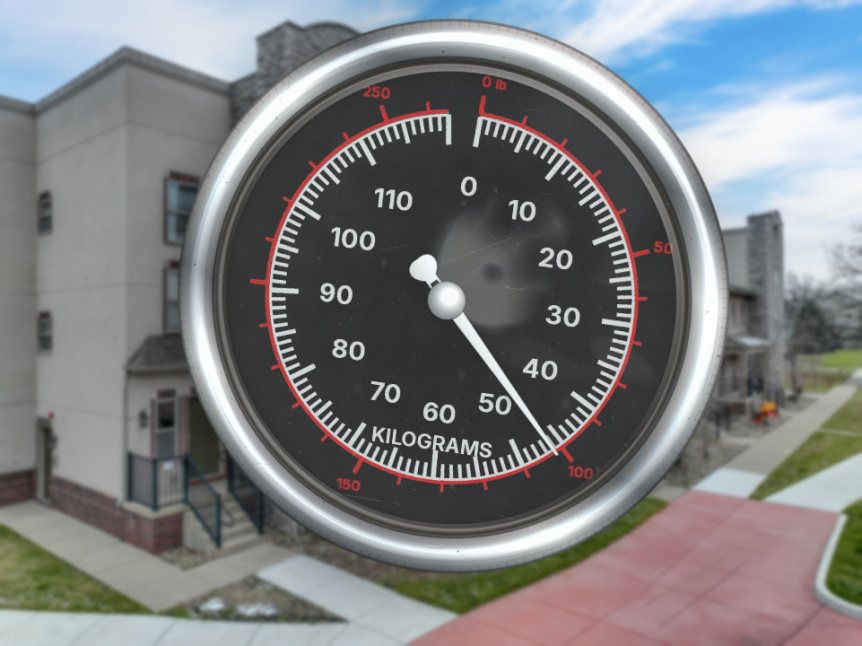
46 kg
